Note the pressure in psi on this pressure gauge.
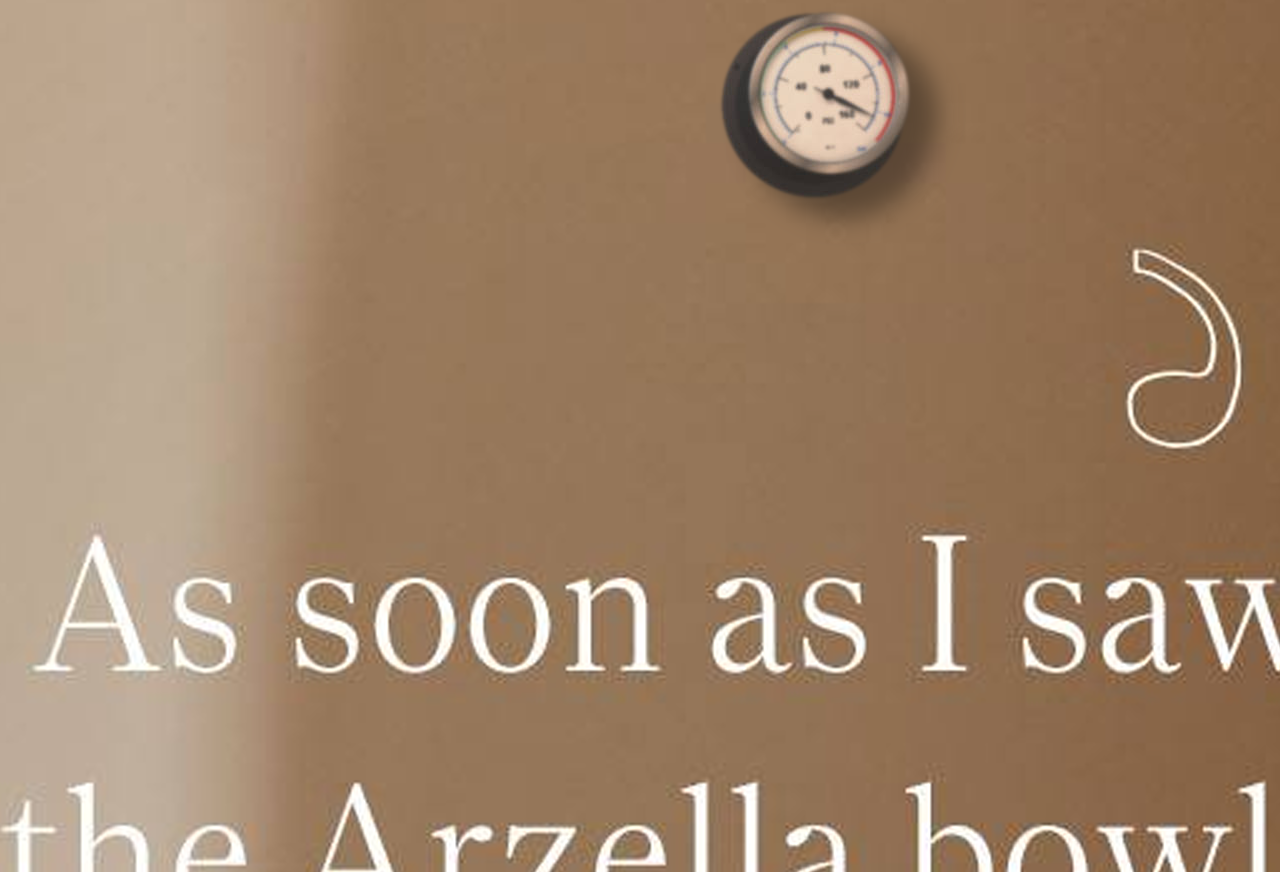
150 psi
